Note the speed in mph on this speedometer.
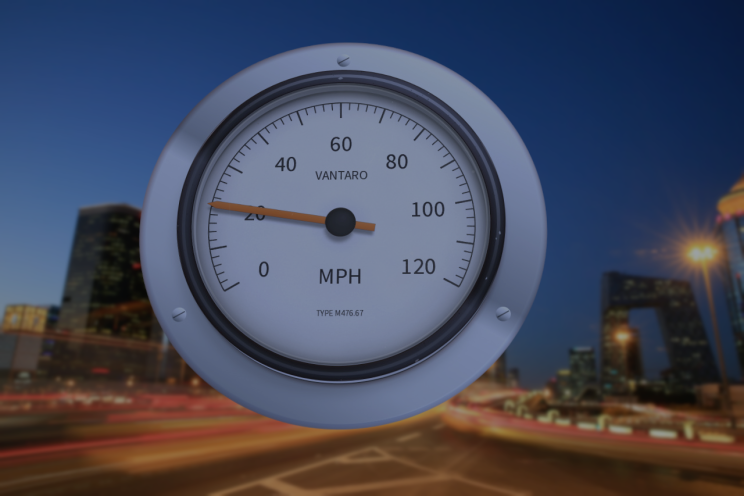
20 mph
